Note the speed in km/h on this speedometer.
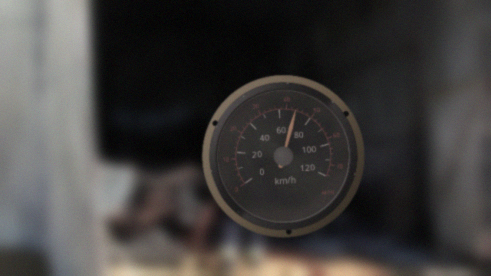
70 km/h
